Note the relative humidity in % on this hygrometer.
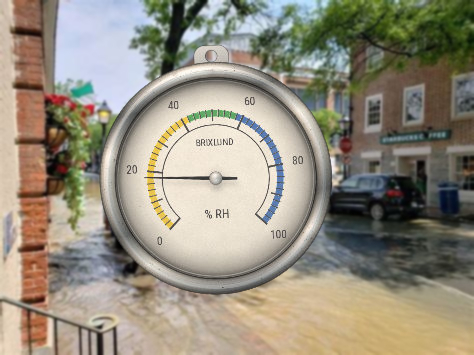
18 %
